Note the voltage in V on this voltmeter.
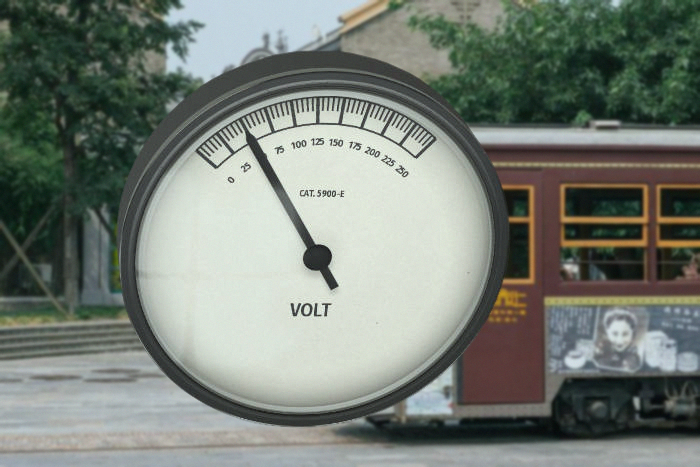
50 V
